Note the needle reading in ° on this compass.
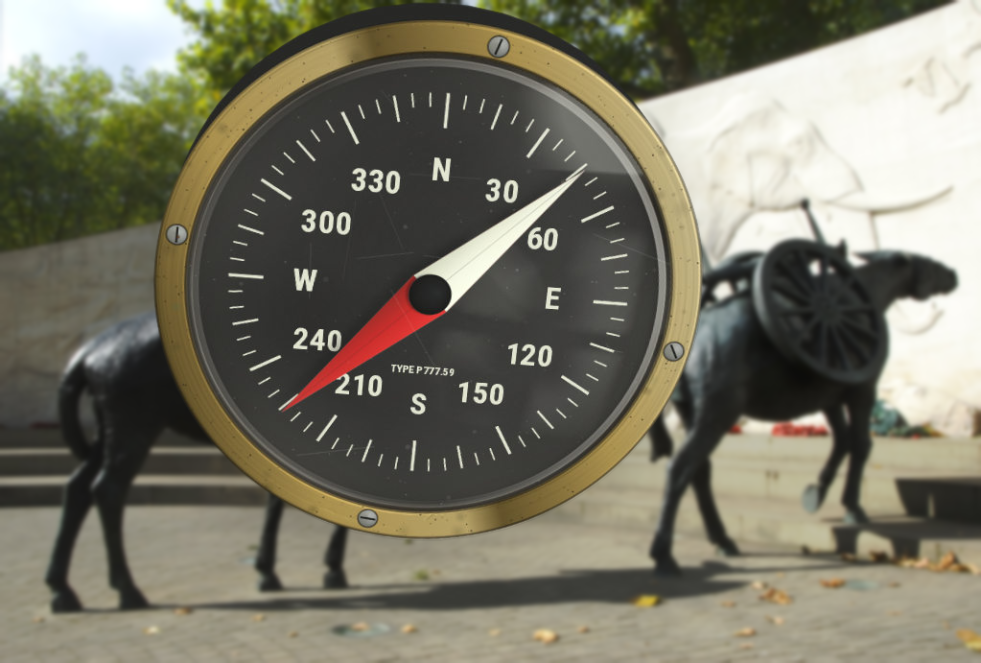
225 °
